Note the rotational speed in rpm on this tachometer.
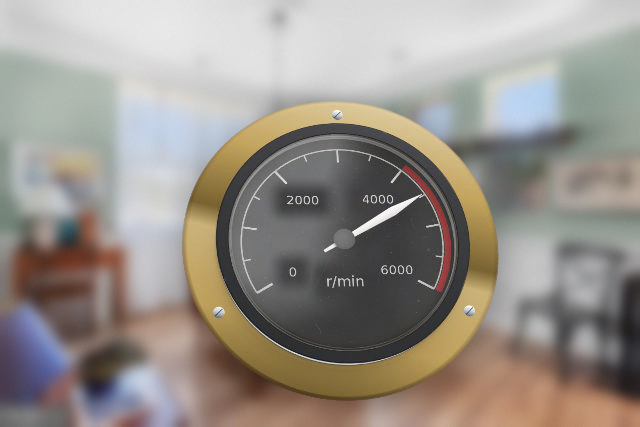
4500 rpm
